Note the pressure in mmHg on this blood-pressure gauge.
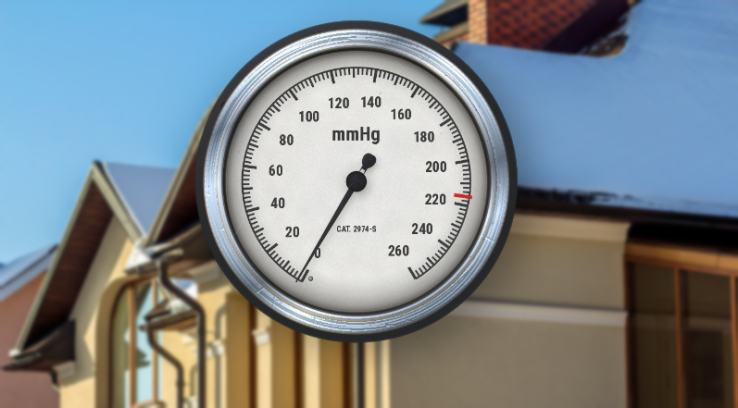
2 mmHg
